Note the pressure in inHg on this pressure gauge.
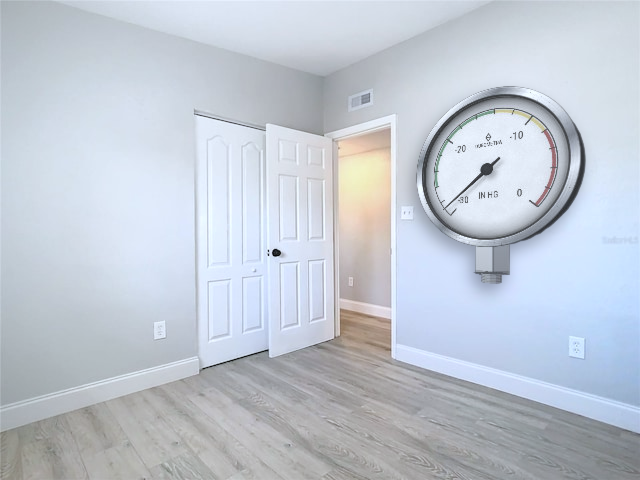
-29 inHg
